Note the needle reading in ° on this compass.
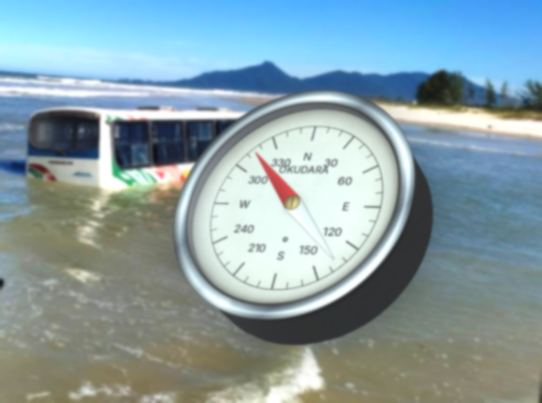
315 °
